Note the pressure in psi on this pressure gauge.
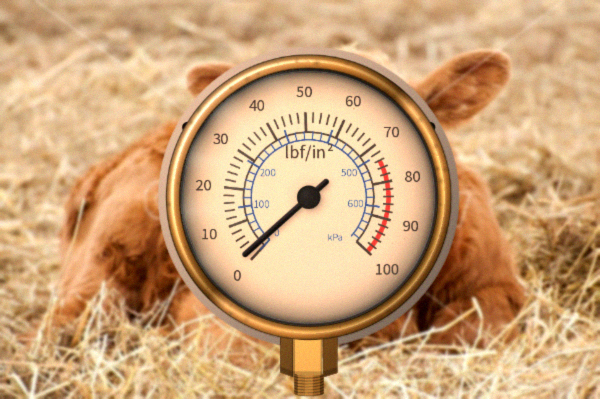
2 psi
